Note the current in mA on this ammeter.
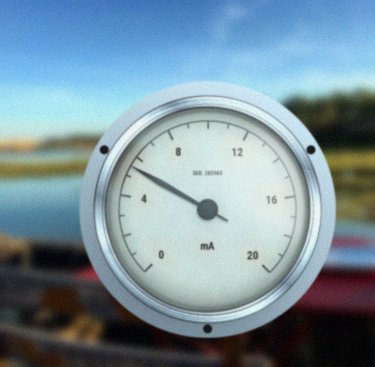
5.5 mA
